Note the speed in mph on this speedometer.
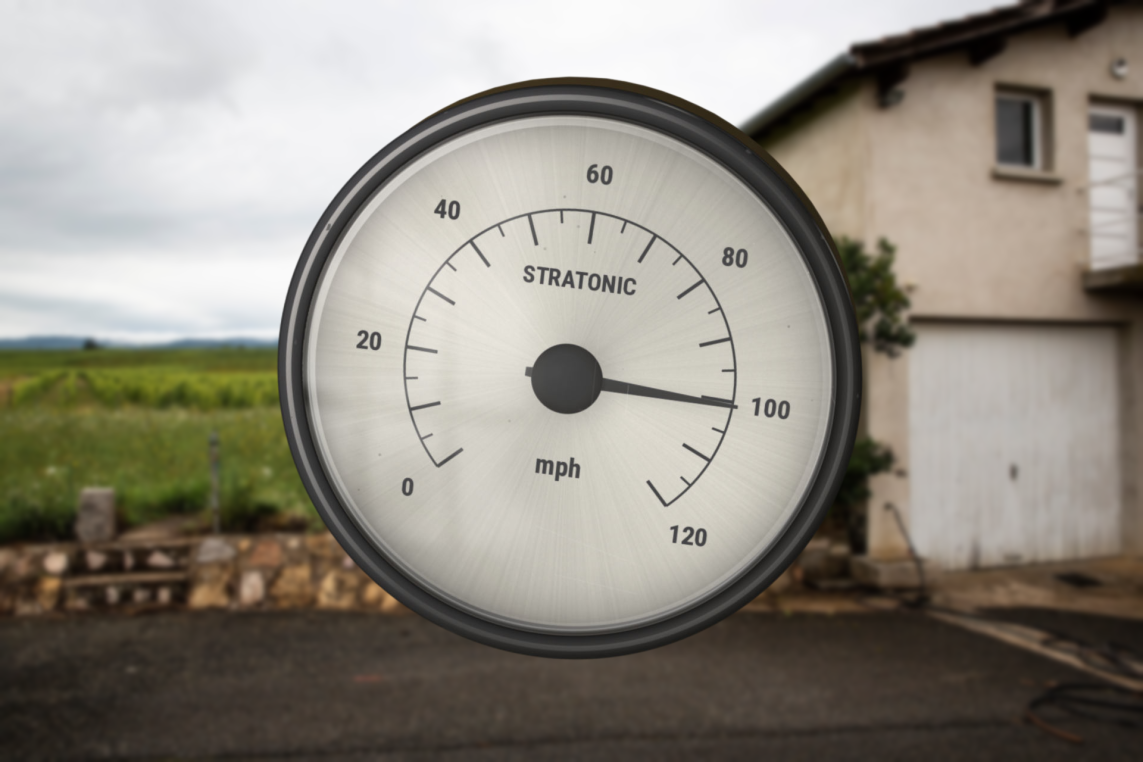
100 mph
